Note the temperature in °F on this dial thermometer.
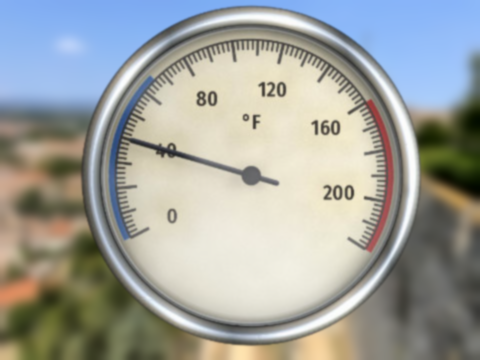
40 °F
